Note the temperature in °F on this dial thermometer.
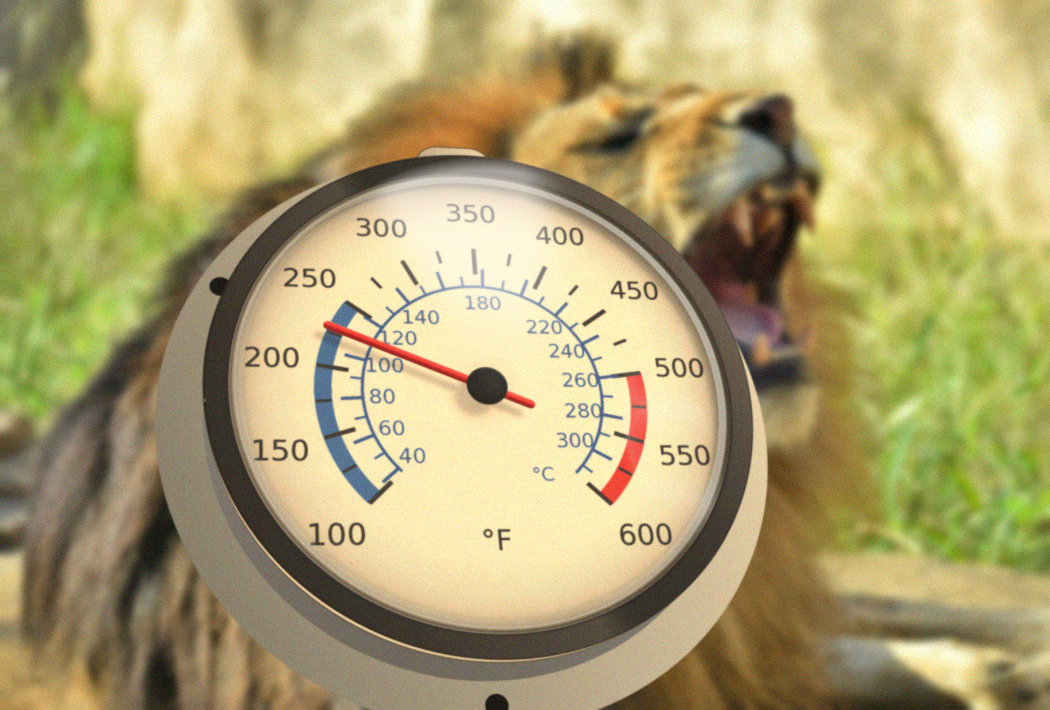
225 °F
